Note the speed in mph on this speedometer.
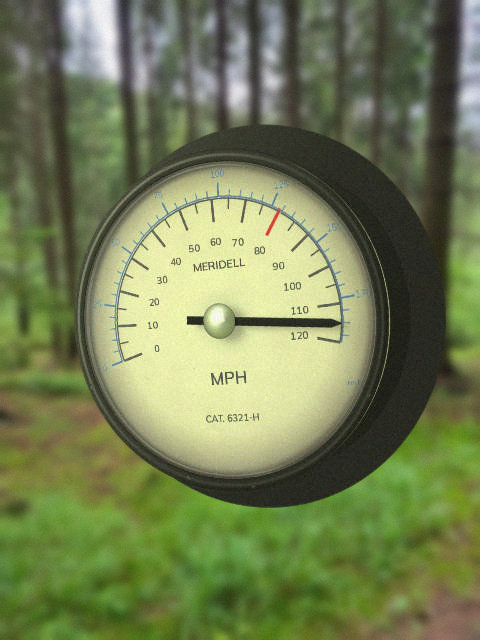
115 mph
